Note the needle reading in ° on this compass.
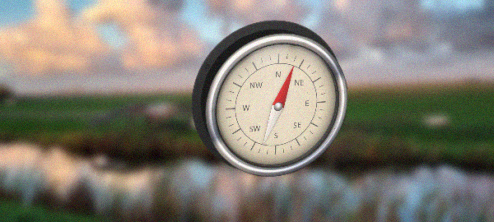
20 °
